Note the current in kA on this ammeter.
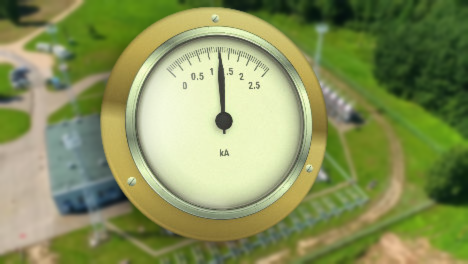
1.25 kA
